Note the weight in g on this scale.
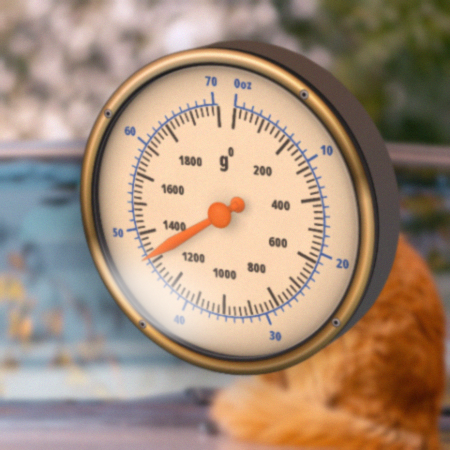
1320 g
